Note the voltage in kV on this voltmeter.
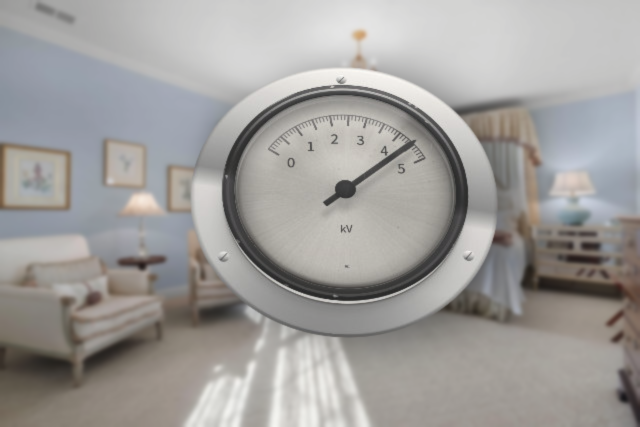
4.5 kV
